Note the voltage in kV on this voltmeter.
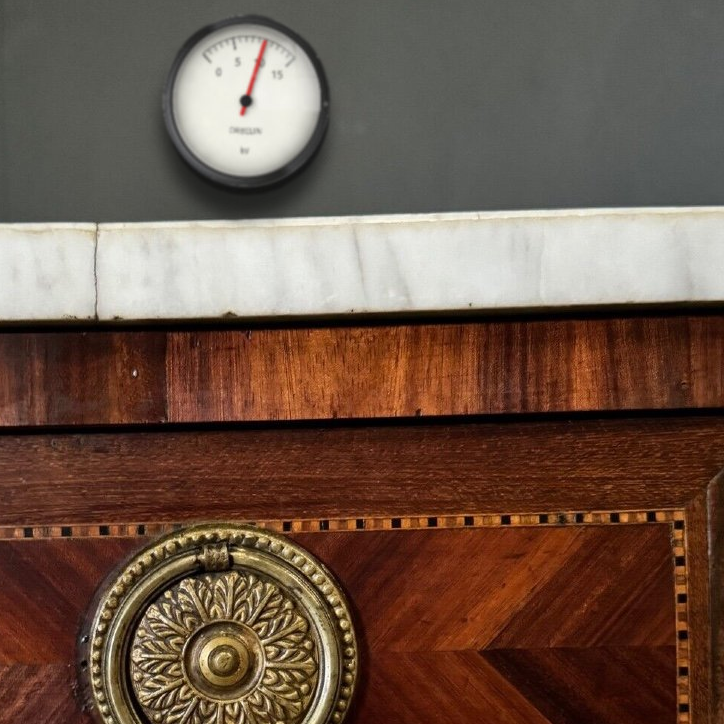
10 kV
